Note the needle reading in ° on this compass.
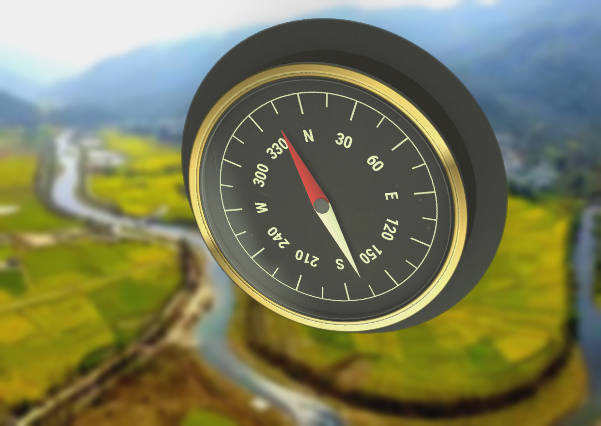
345 °
